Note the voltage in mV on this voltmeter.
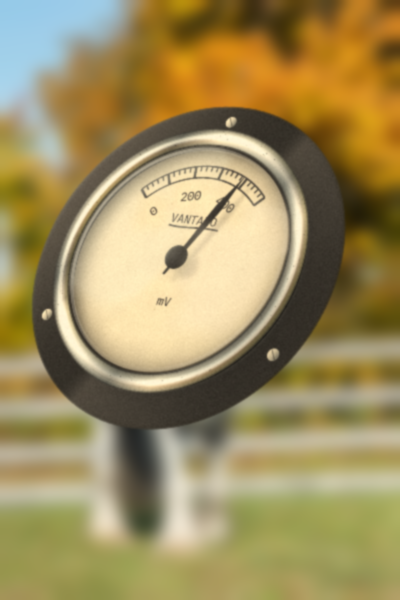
400 mV
